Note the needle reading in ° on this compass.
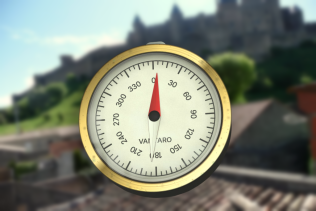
5 °
